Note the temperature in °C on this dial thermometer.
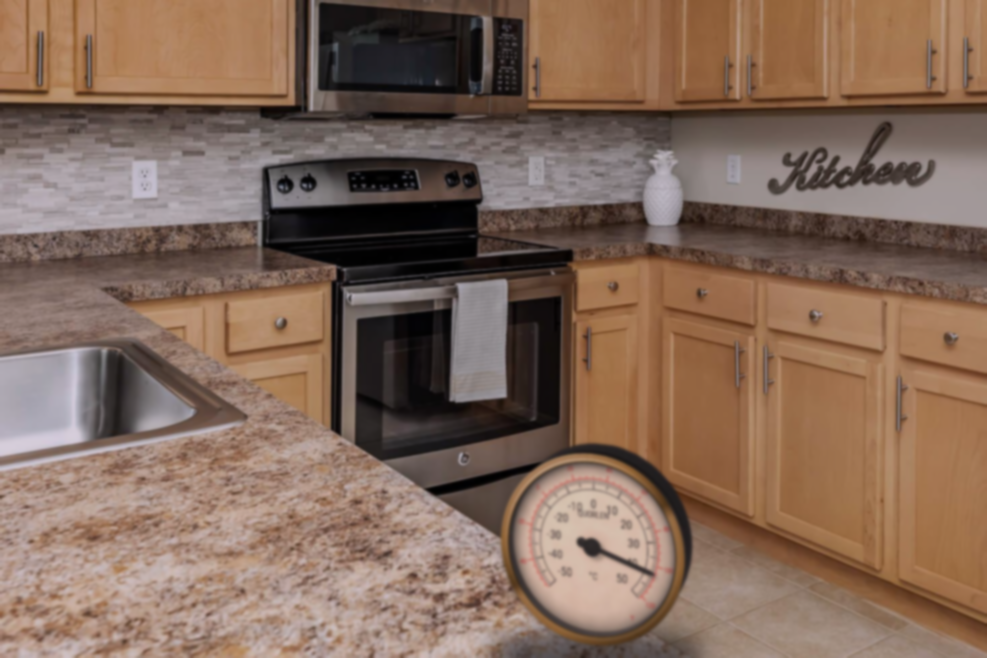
40 °C
